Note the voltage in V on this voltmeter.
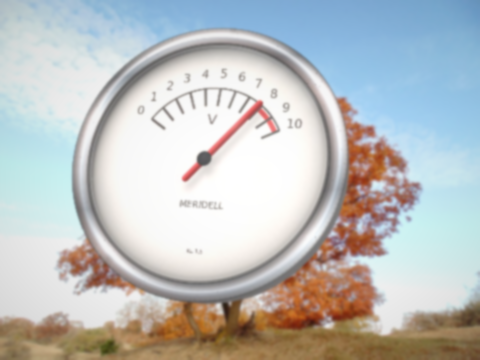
8 V
